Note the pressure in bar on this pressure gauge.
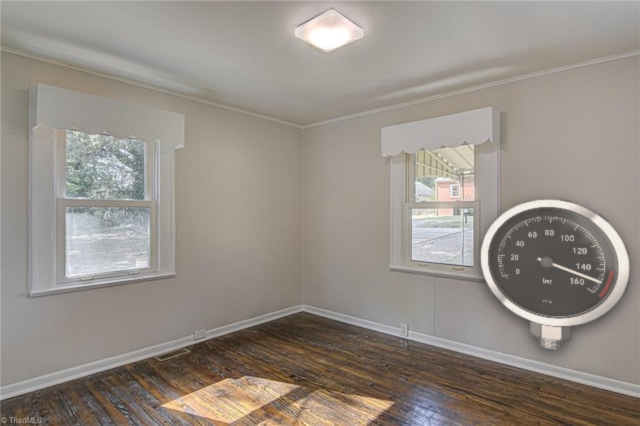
150 bar
